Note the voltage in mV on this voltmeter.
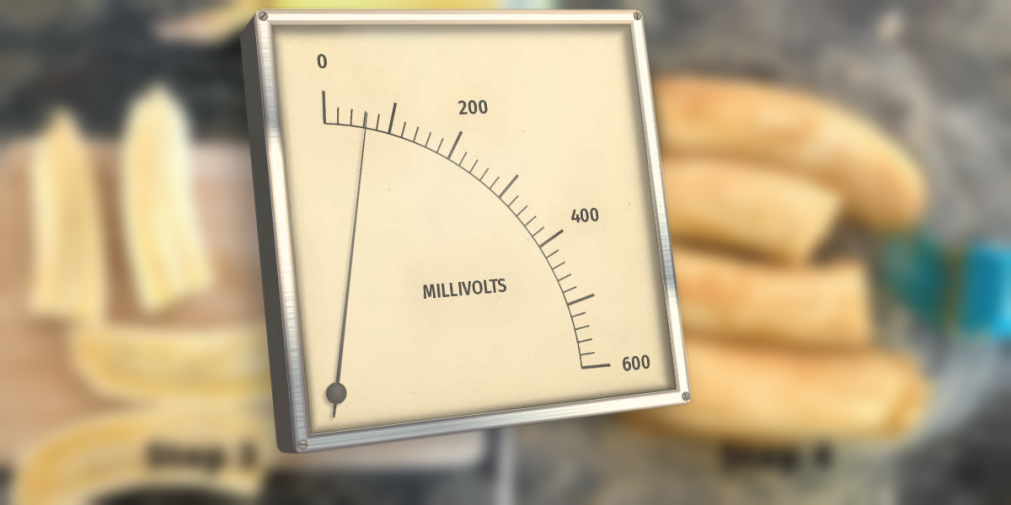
60 mV
